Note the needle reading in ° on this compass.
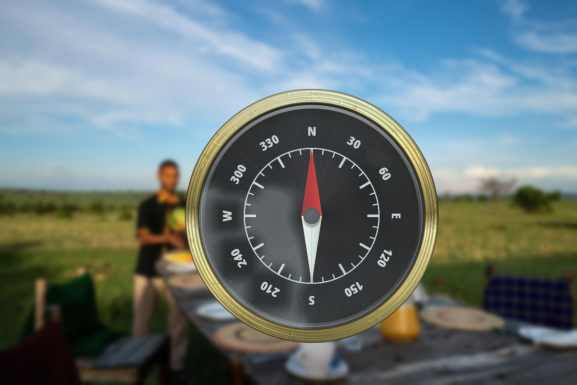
0 °
